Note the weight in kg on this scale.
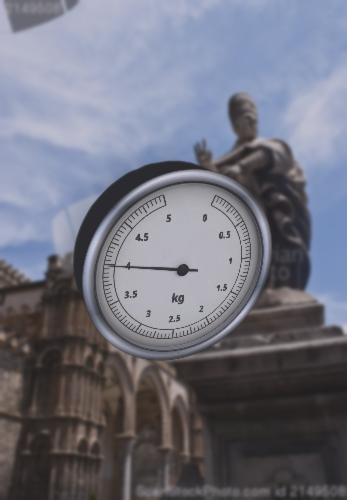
4 kg
